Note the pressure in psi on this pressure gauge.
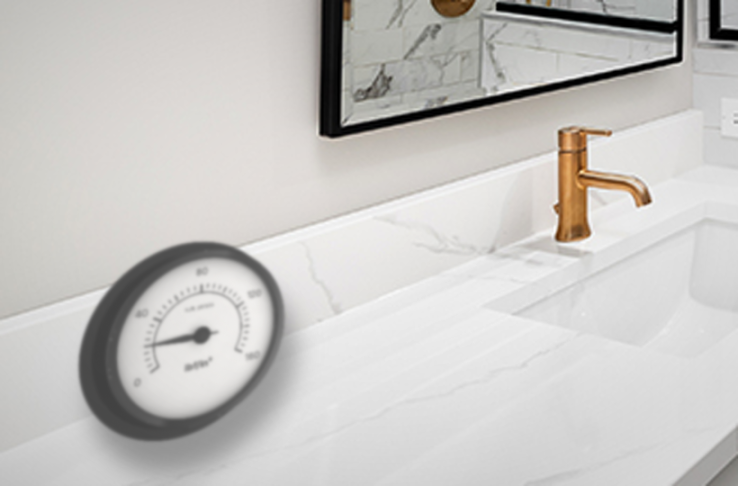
20 psi
